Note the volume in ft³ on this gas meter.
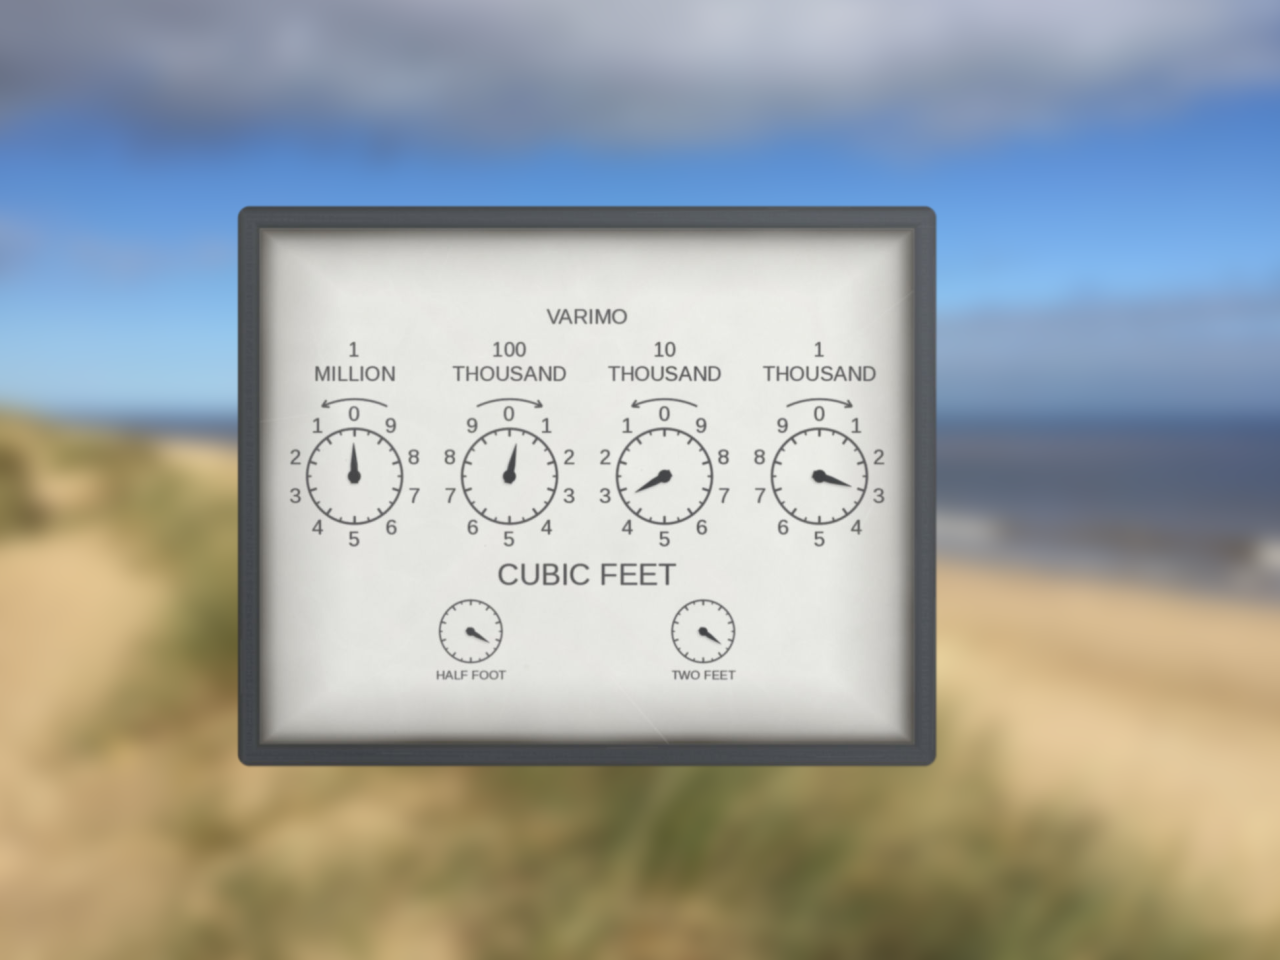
3300 ft³
